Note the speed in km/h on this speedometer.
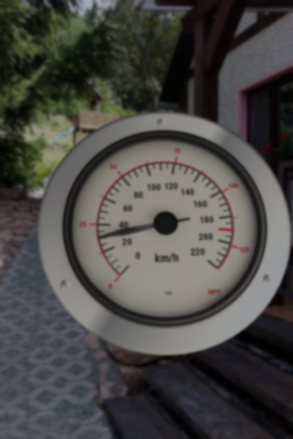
30 km/h
